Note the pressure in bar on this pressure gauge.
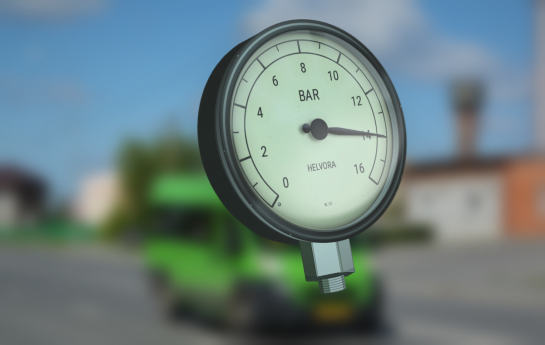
14 bar
